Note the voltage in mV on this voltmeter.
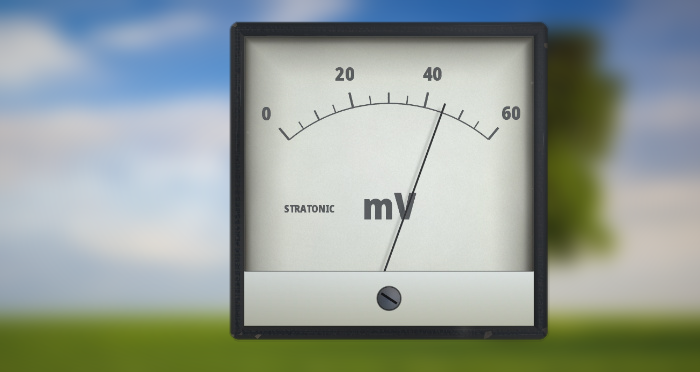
45 mV
